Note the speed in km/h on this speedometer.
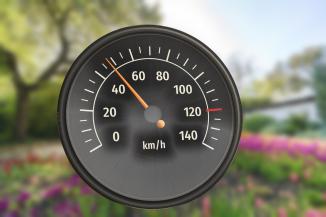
47.5 km/h
